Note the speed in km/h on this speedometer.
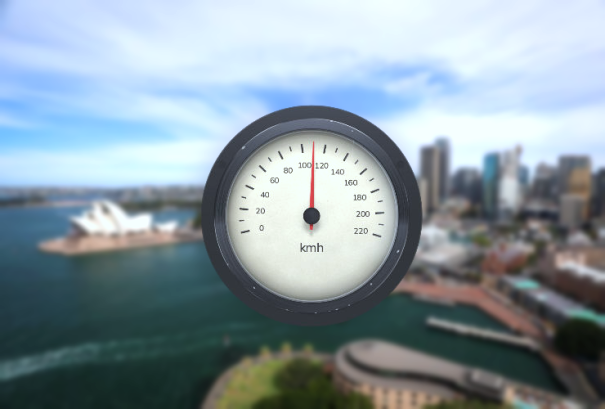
110 km/h
